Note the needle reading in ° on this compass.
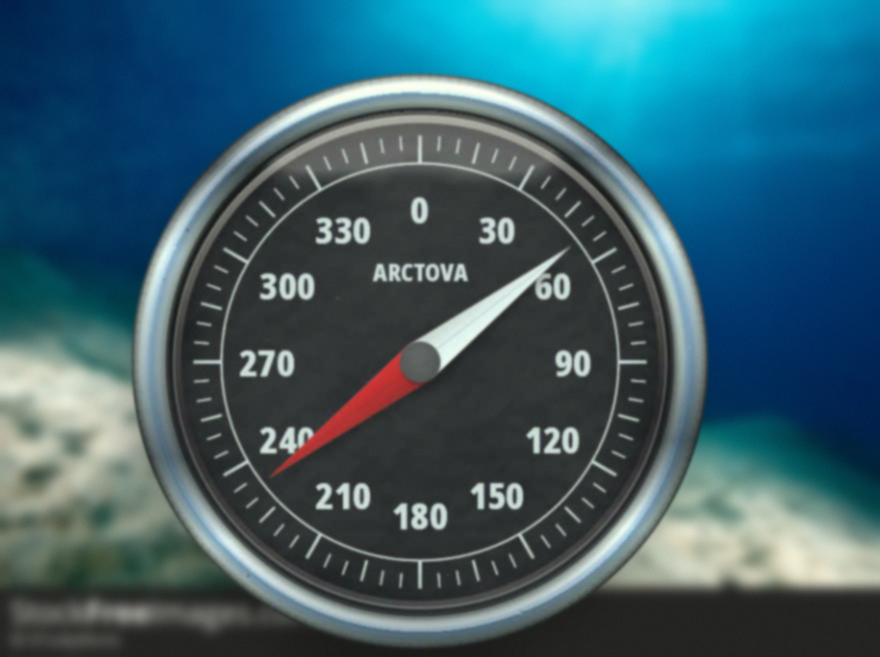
232.5 °
